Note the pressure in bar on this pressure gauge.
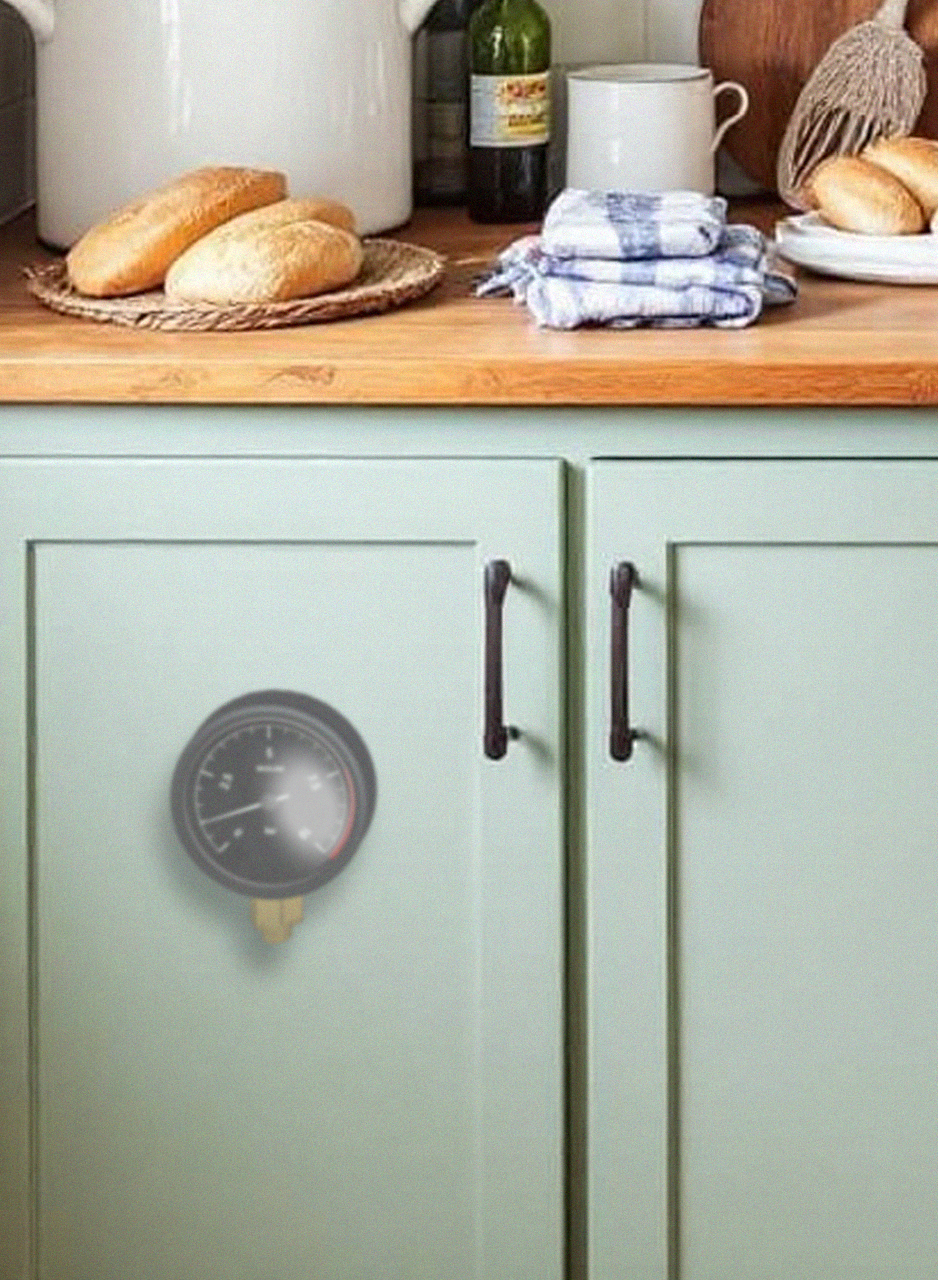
1 bar
